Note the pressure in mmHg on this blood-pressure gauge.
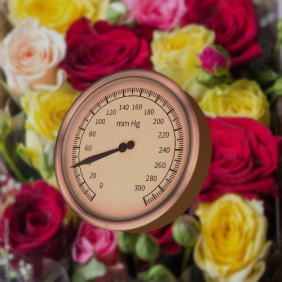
40 mmHg
